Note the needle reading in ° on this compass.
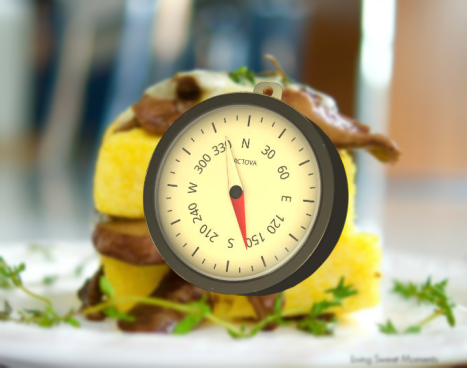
160 °
